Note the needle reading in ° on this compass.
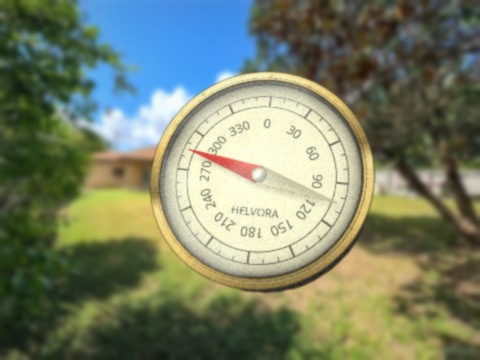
285 °
